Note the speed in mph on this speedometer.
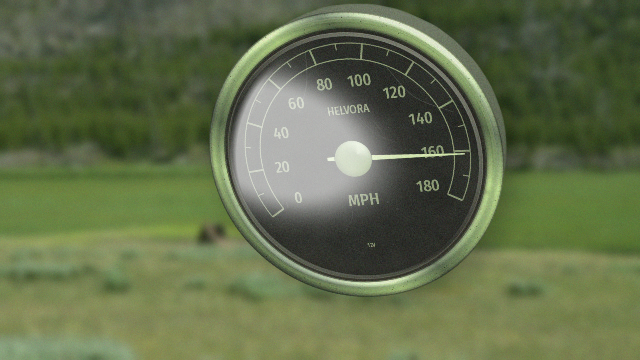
160 mph
